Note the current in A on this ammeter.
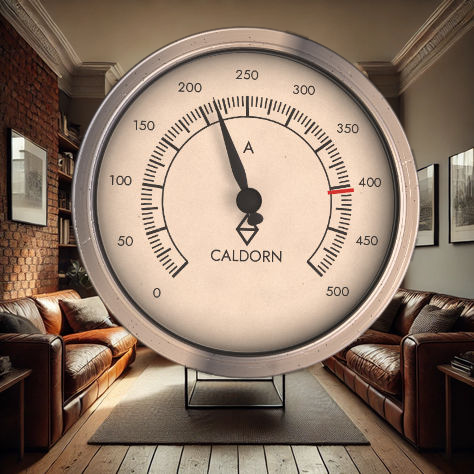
215 A
